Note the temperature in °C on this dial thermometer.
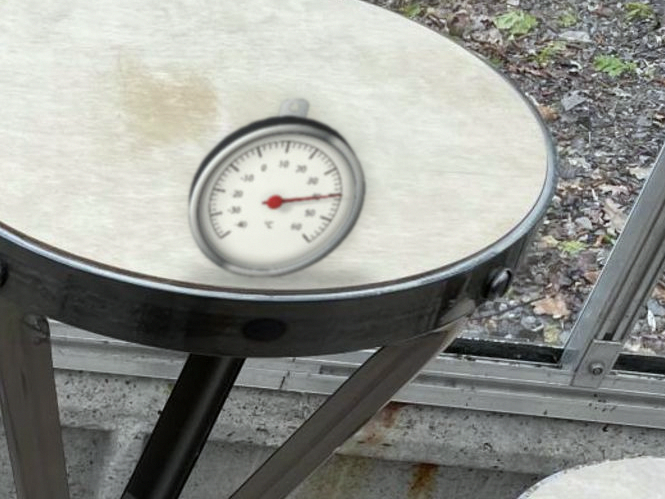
40 °C
